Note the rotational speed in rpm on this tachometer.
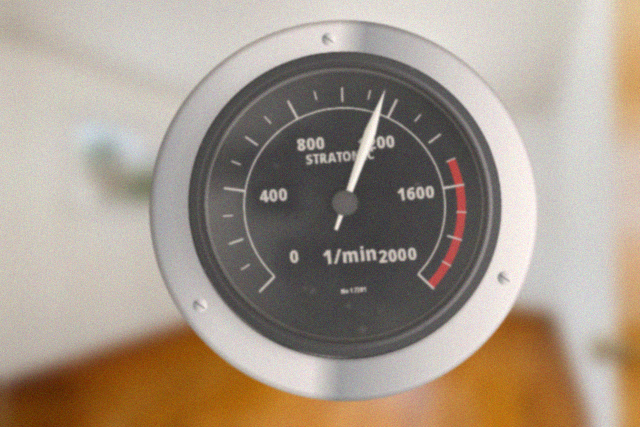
1150 rpm
